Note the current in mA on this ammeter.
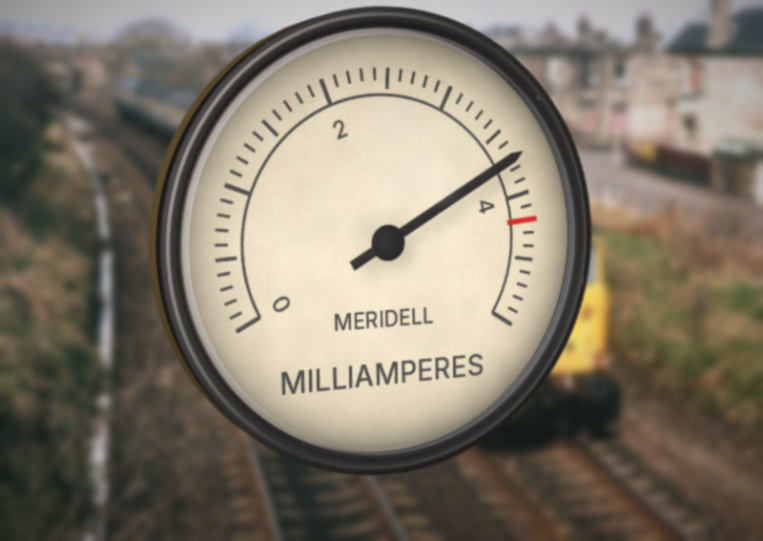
3.7 mA
